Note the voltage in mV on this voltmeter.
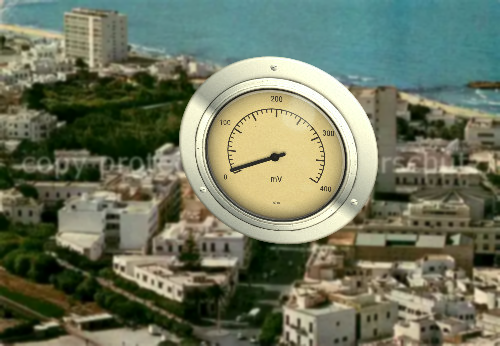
10 mV
